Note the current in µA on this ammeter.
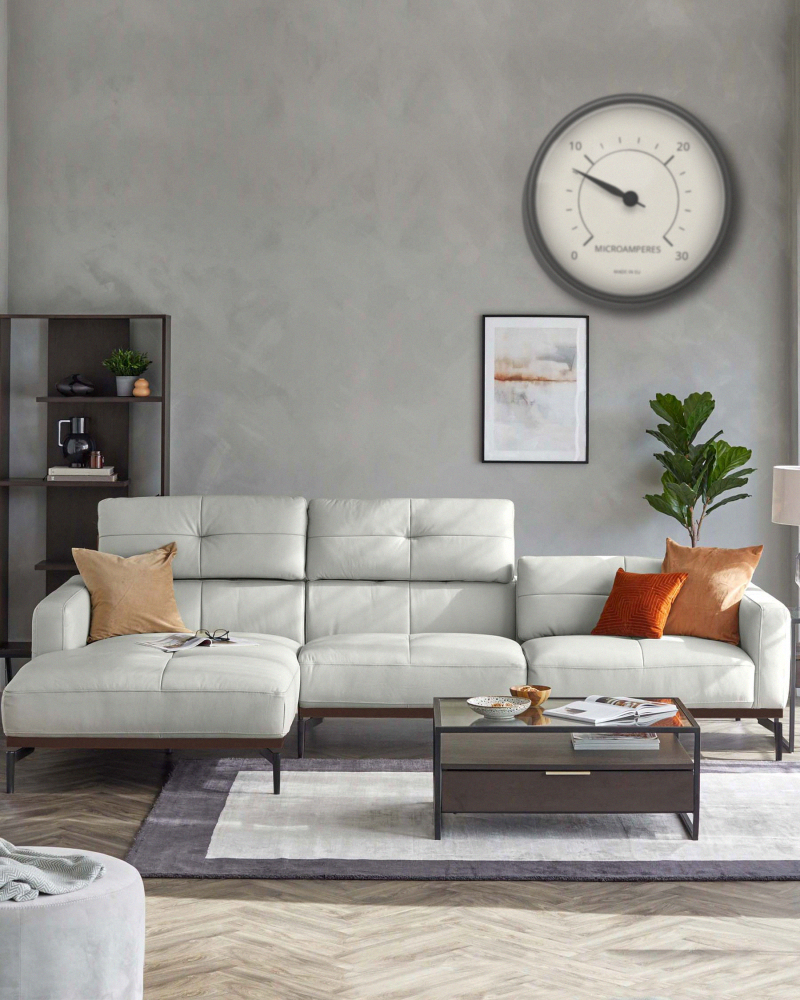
8 µA
